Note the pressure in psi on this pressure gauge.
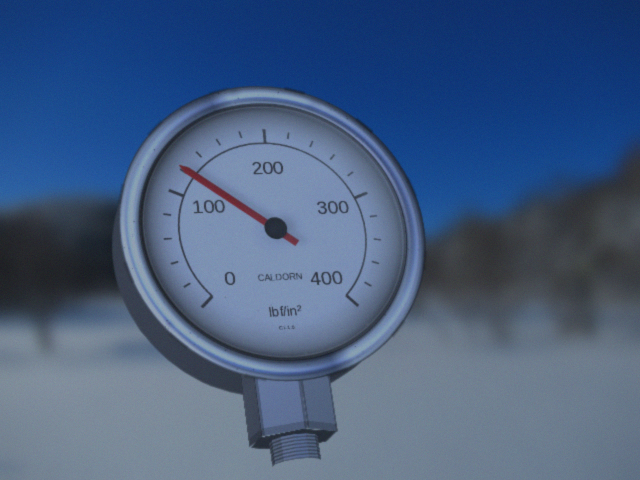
120 psi
